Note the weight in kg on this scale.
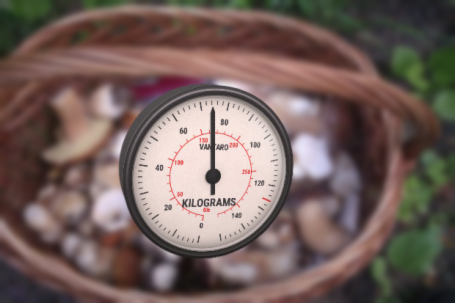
74 kg
